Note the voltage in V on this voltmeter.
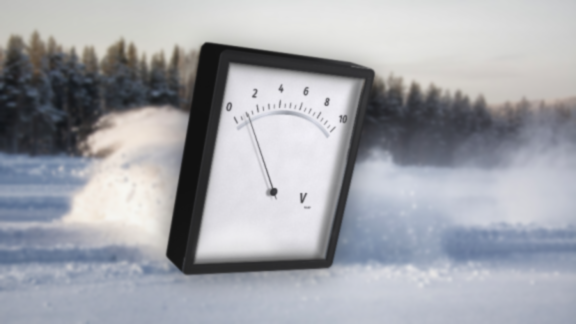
1 V
